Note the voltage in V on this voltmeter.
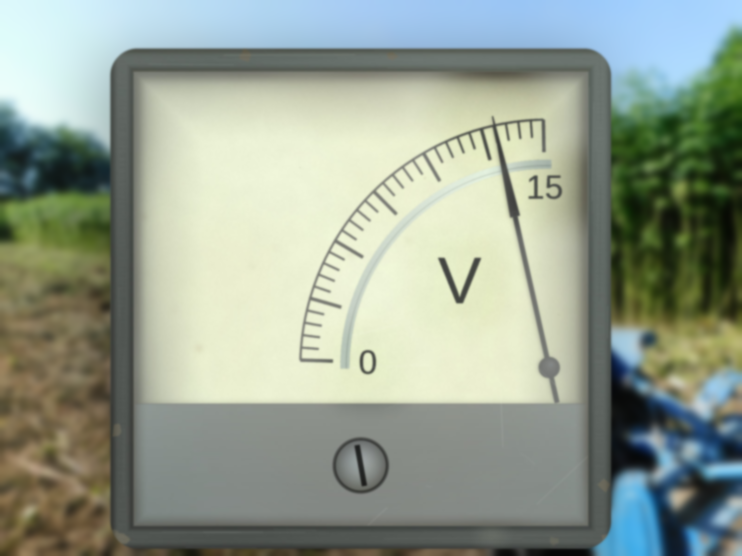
13 V
